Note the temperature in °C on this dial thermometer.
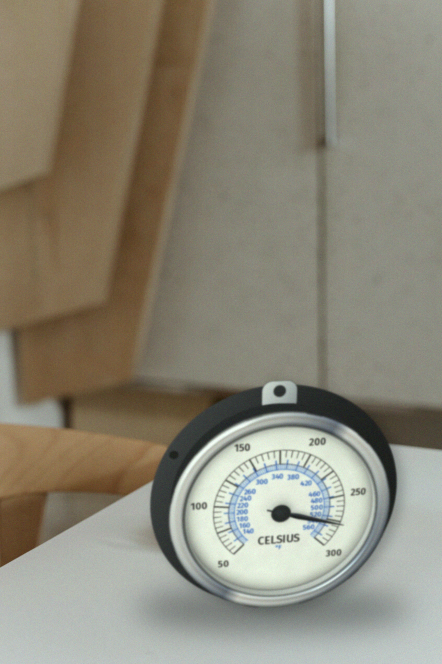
275 °C
